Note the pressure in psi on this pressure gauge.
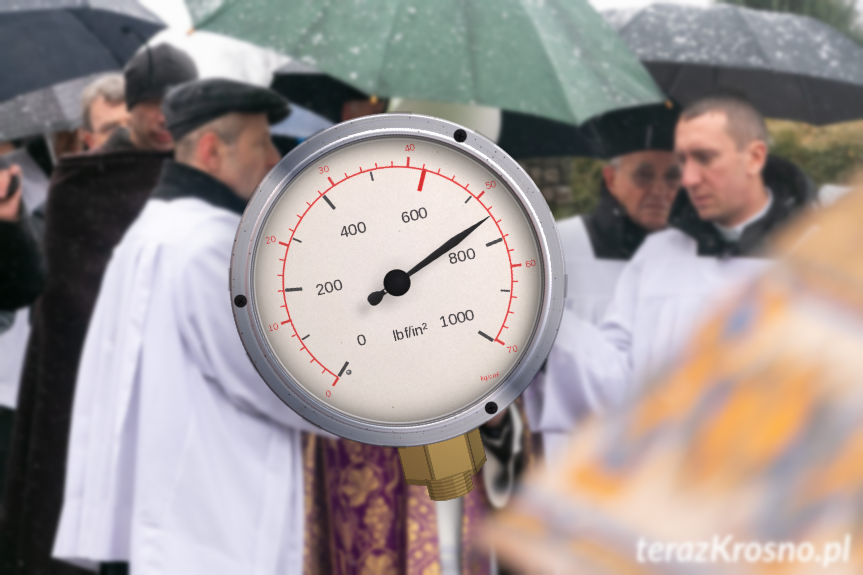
750 psi
